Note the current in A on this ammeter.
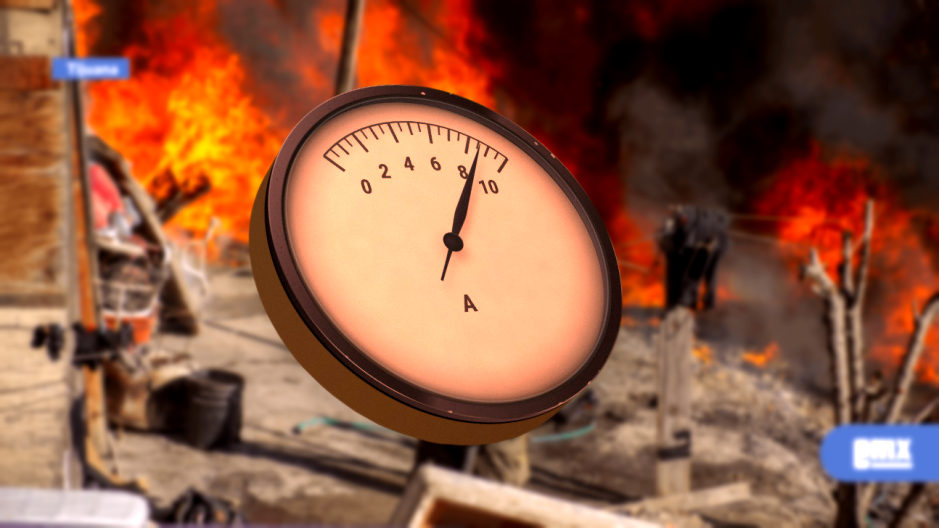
8.5 A
